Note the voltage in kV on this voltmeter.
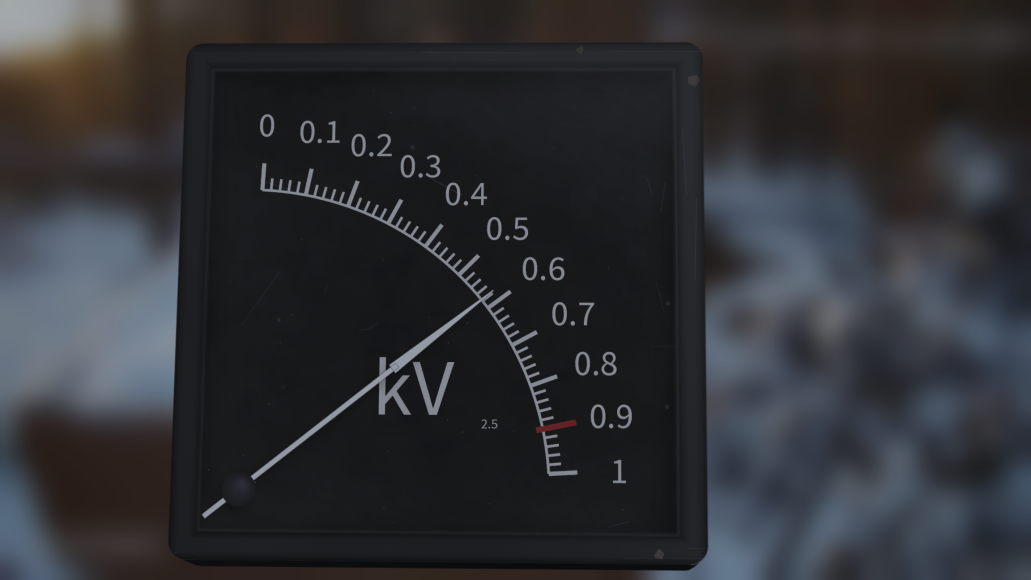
0.58 kV
